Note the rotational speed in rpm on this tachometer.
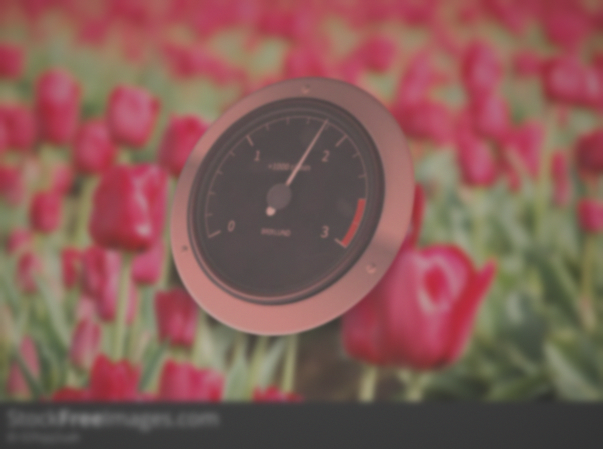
1800 rpm
